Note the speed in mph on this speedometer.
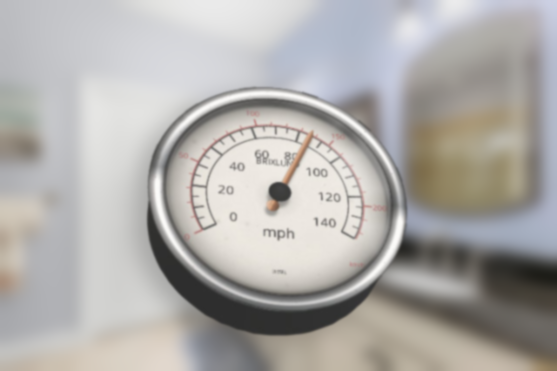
85 mph
